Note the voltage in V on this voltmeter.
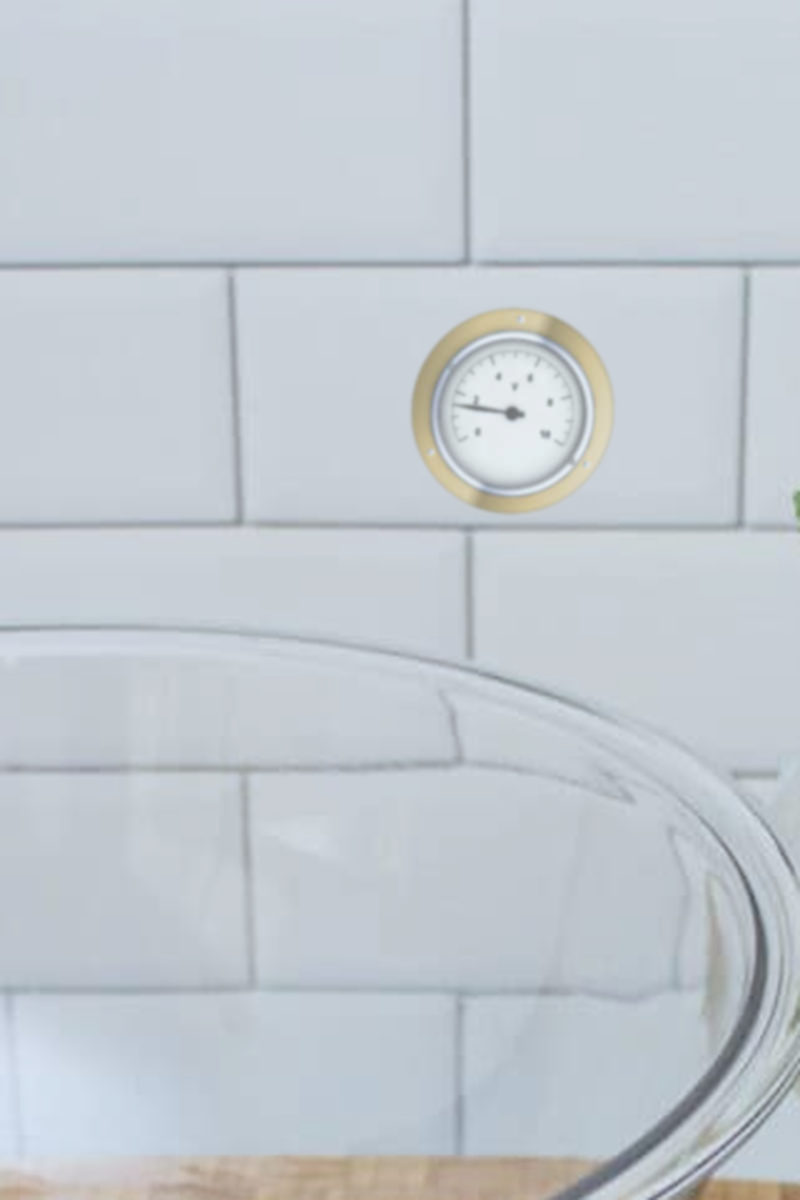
1.5 V
